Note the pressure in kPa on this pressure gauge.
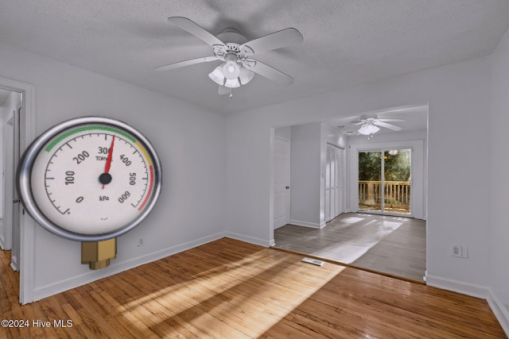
320 kPa
